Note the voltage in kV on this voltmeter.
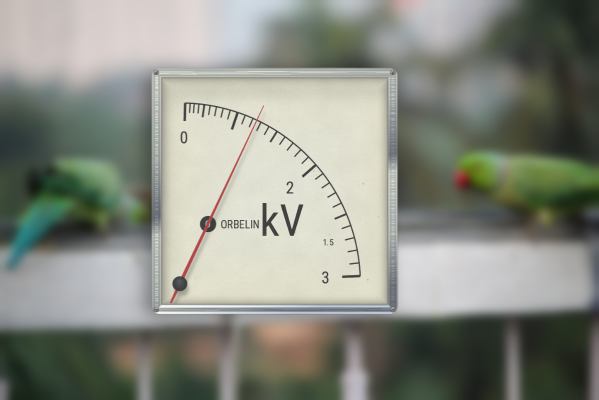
1.25 kV
